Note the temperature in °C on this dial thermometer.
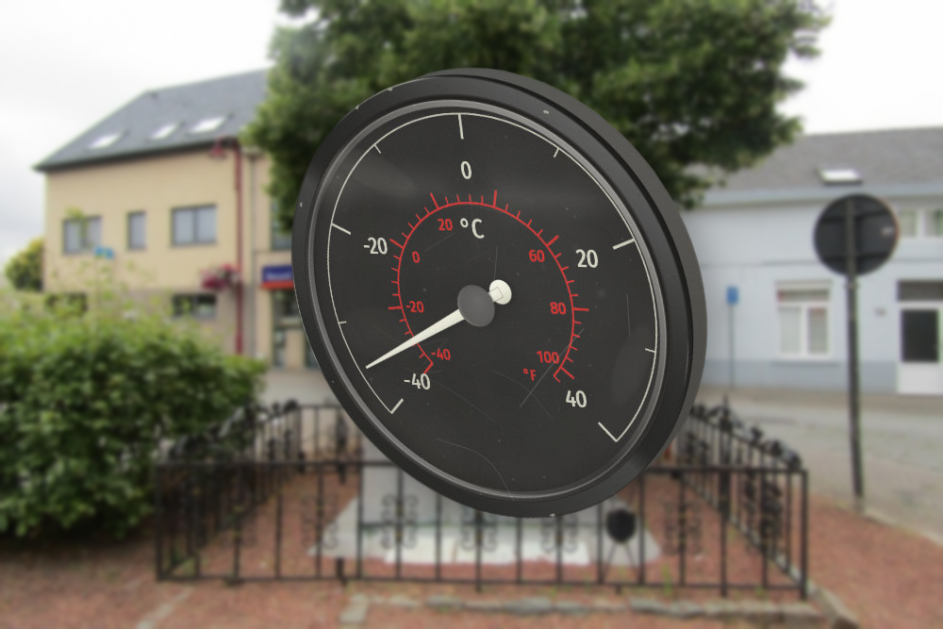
-35 °C
